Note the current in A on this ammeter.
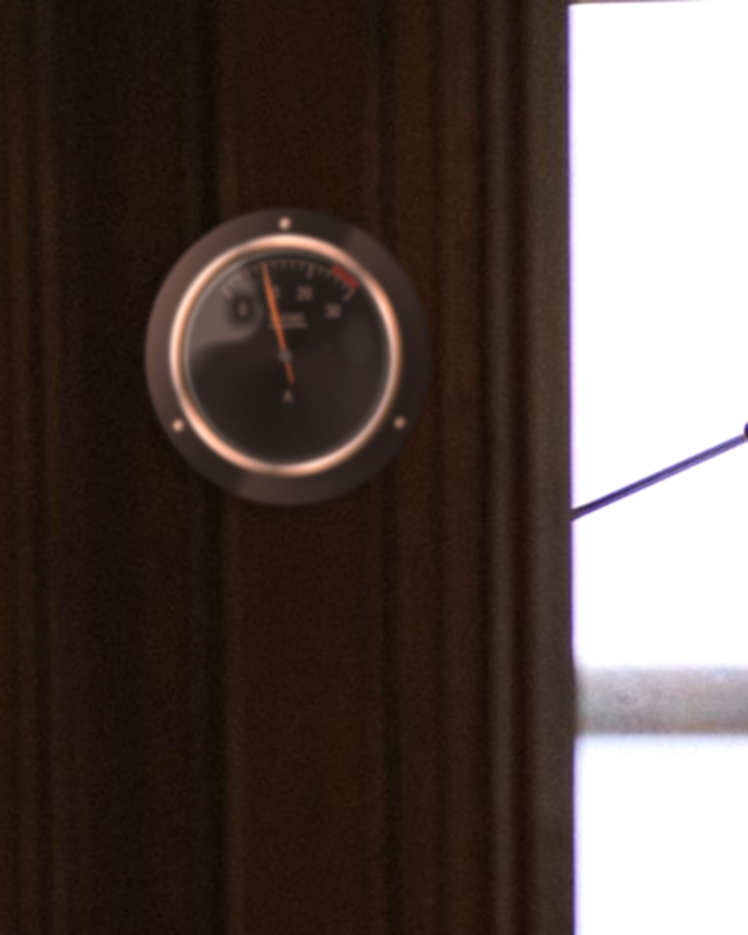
10 A
